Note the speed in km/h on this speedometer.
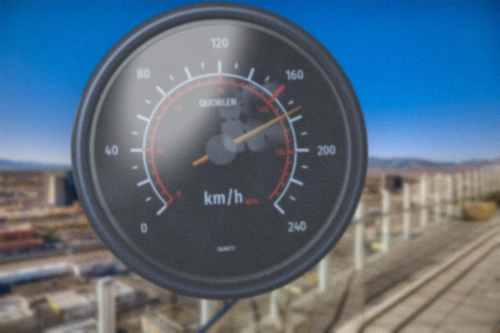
175 km/h
